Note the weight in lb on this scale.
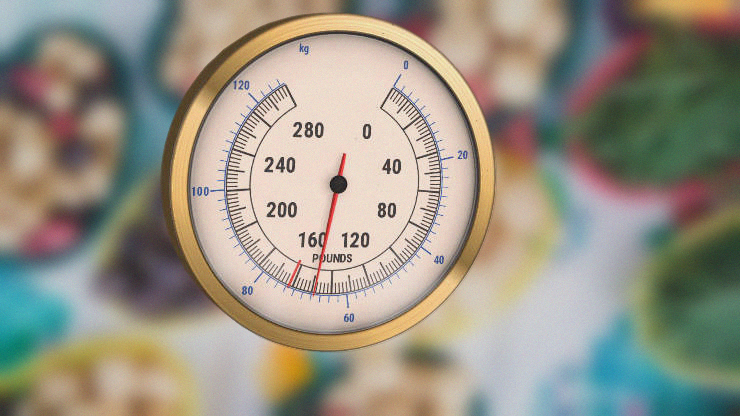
150 lb
